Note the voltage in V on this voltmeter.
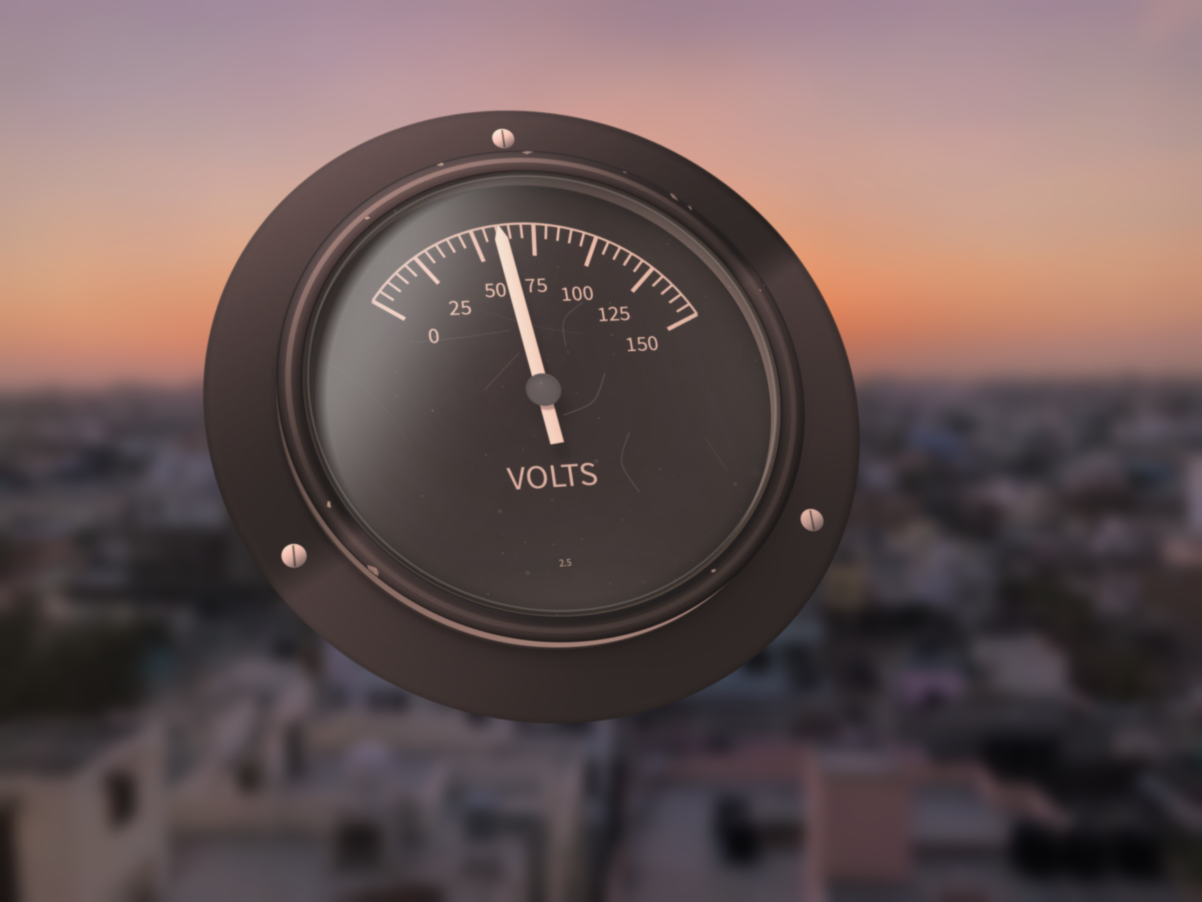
60 V
